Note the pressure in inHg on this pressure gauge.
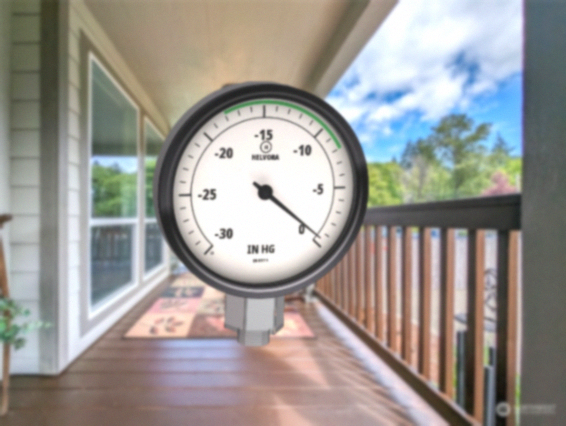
-0.5 inHg
